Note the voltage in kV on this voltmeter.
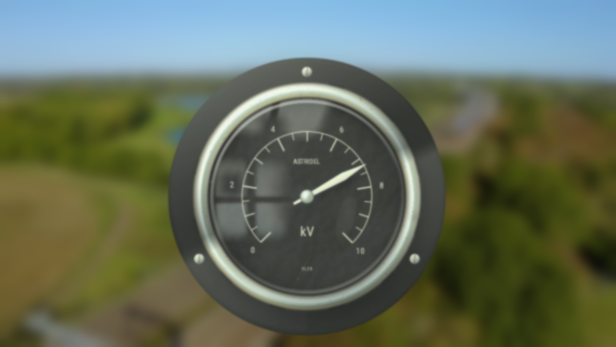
7.25 kV
